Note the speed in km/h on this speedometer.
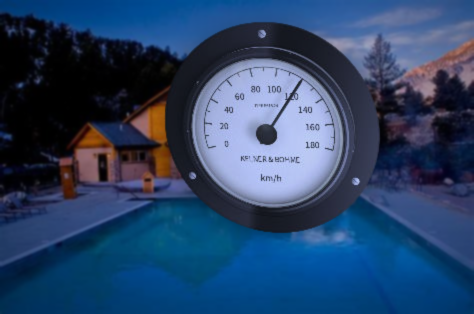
120 km/h
